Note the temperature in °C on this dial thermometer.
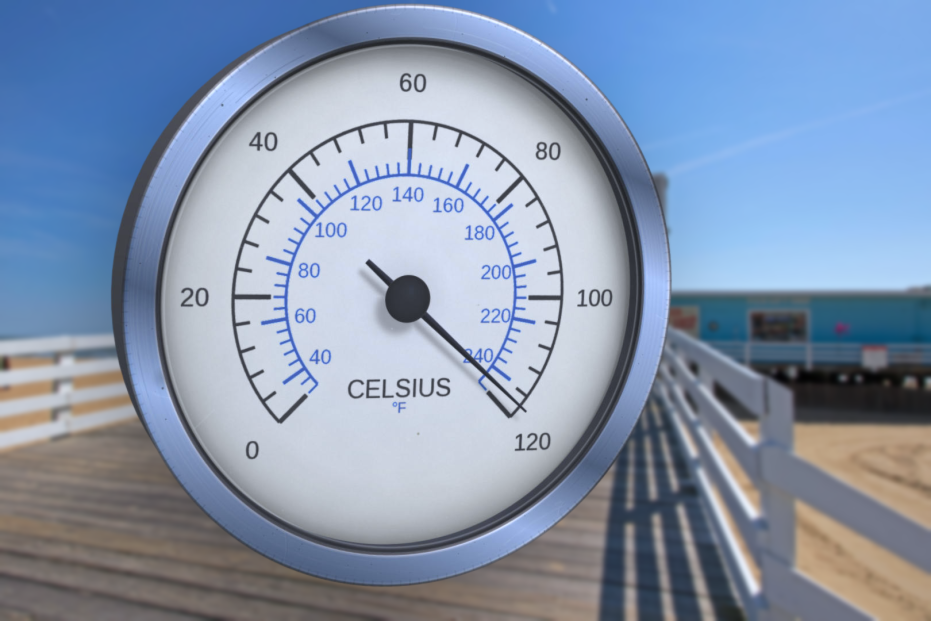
118 °C
